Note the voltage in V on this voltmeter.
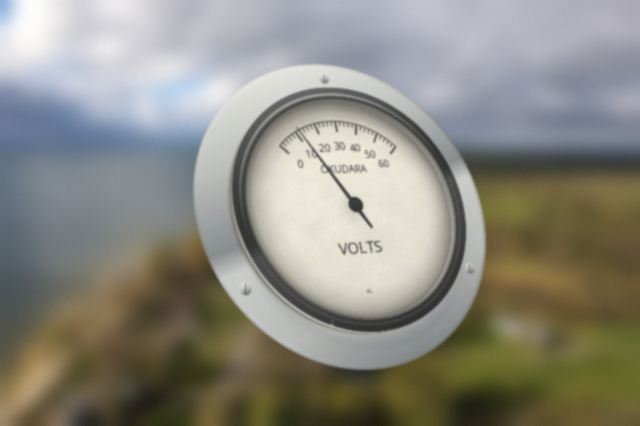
10 V
